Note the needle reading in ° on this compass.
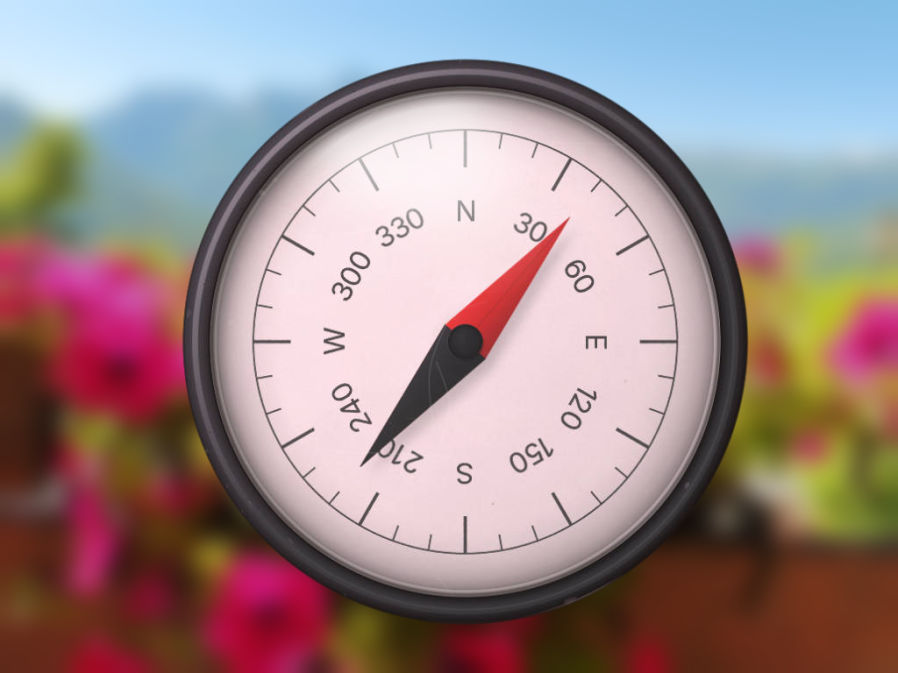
40 °
